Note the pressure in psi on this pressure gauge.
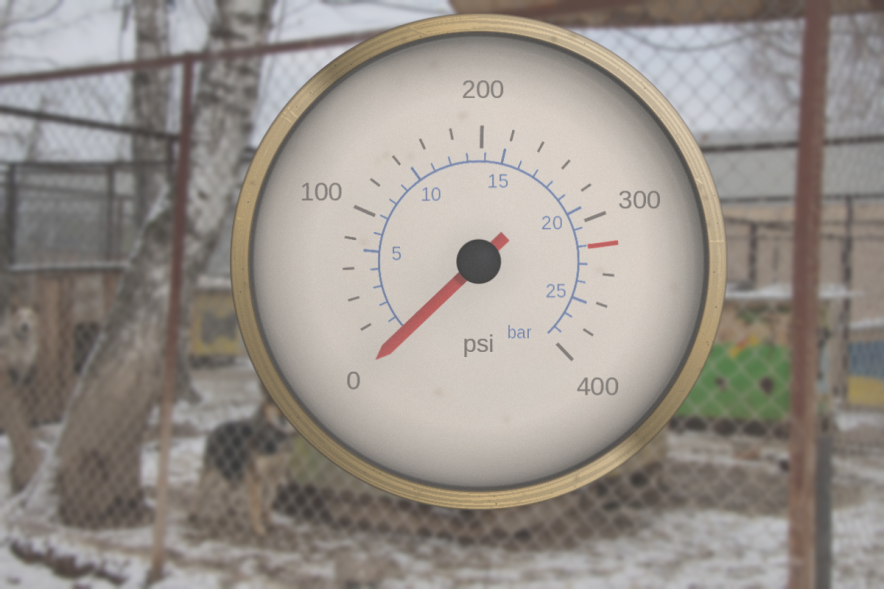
0 psi
